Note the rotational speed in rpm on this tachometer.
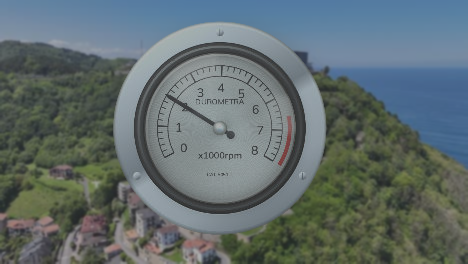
2000 rpm
